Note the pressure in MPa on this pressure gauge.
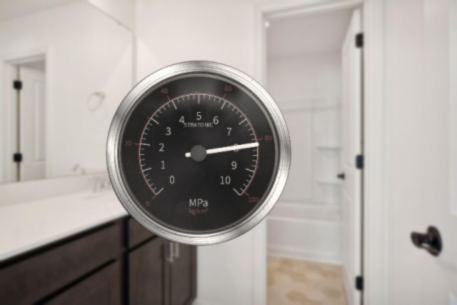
8 MPa
